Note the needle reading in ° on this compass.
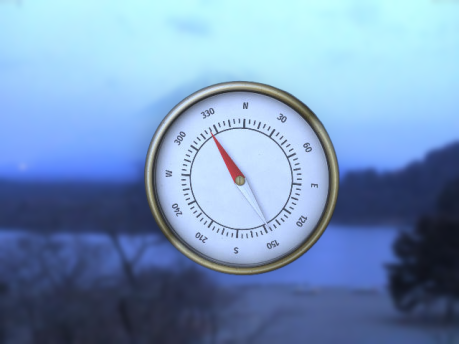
325 °
